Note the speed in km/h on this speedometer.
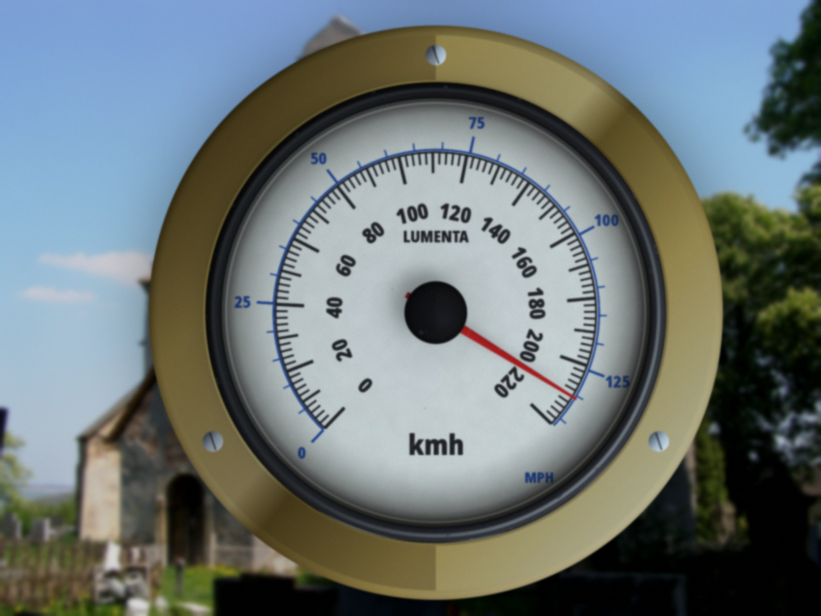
210 km/h
